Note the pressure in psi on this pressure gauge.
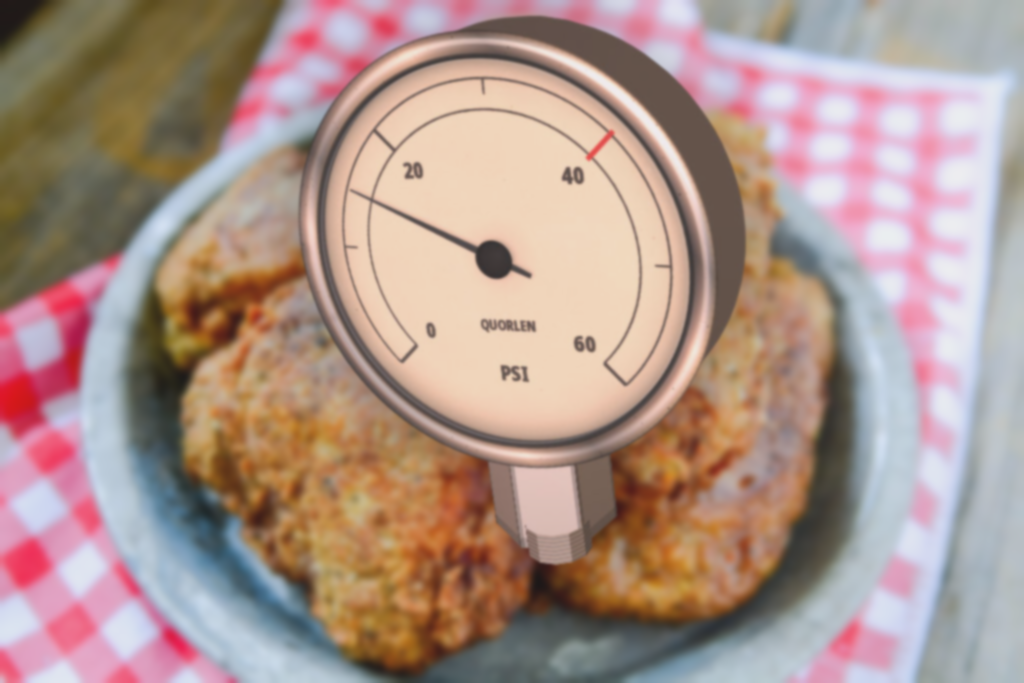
15 psi
